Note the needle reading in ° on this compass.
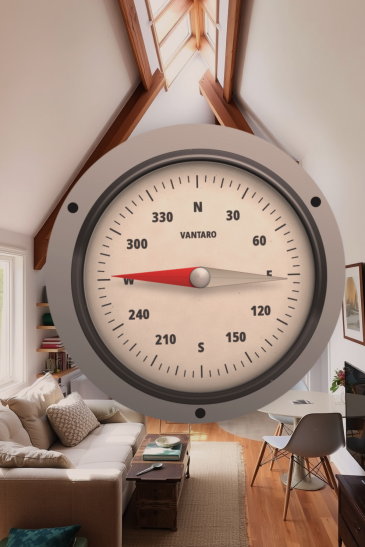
272.5 °
